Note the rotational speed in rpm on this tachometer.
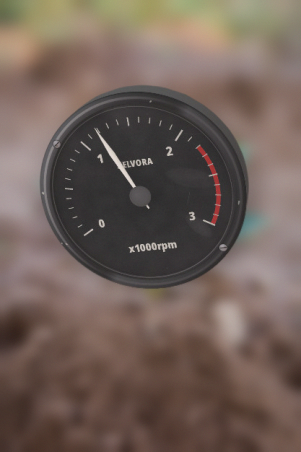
1200 rpm
